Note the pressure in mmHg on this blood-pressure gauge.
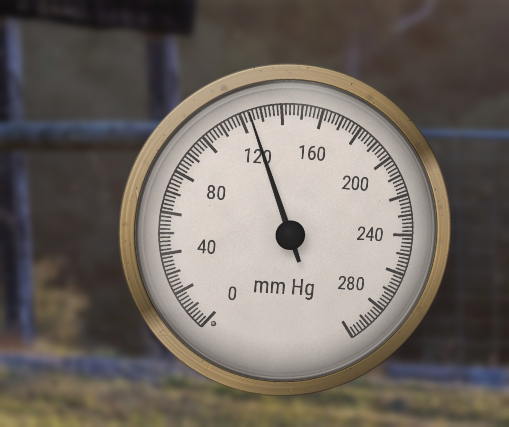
124 mmHg
